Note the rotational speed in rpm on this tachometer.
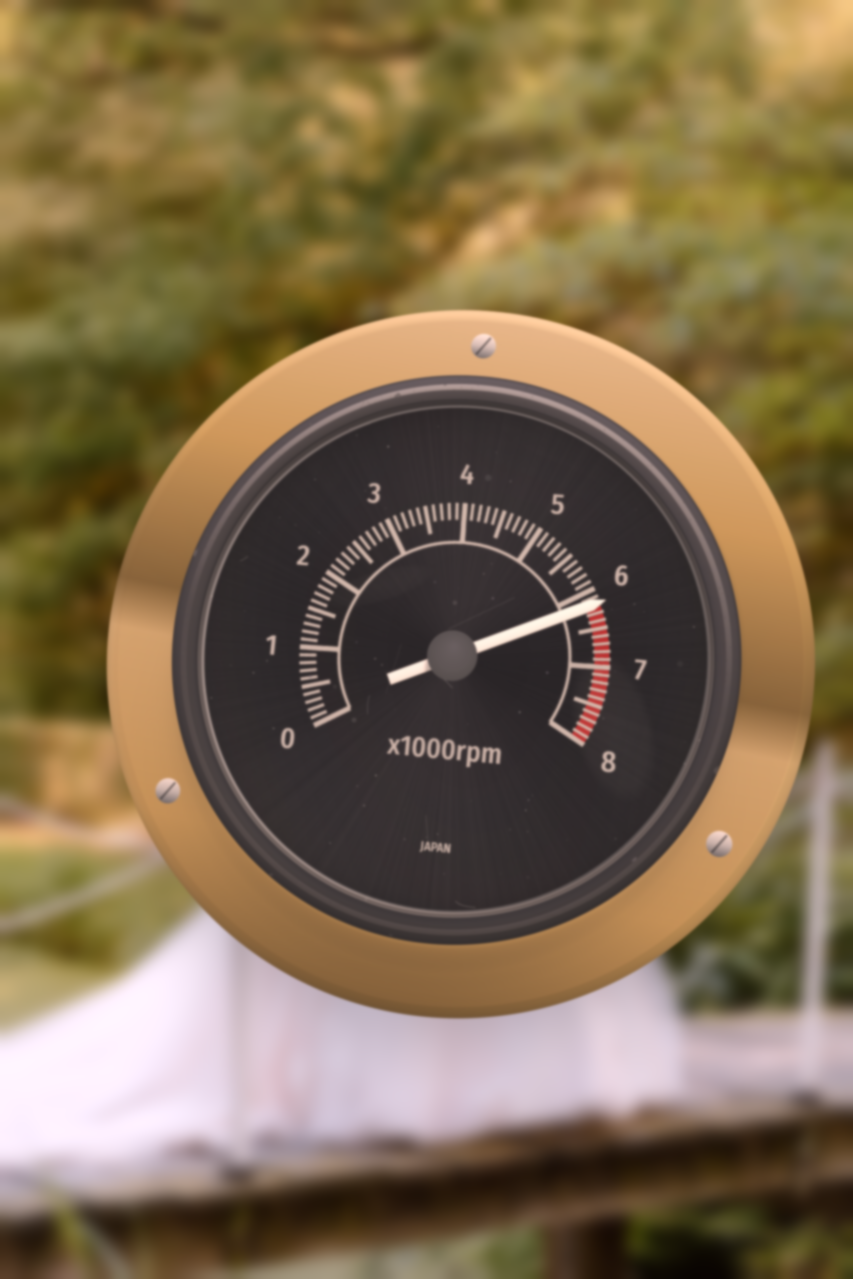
6200 rpm
